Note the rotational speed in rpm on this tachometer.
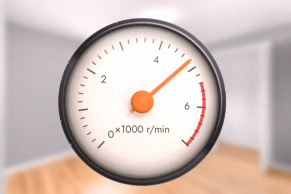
4800 rpm
